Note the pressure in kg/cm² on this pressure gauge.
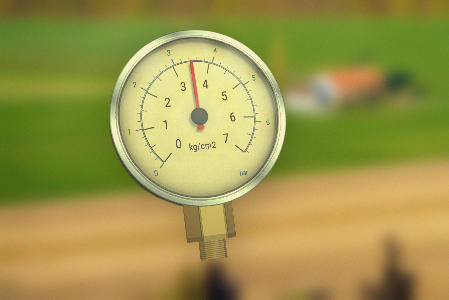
3.5 kg/cm²
